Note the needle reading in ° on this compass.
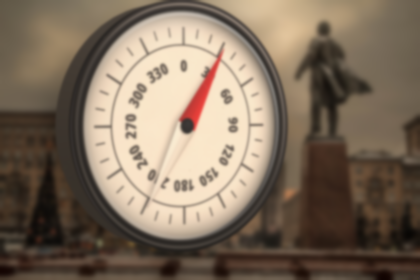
30 °
